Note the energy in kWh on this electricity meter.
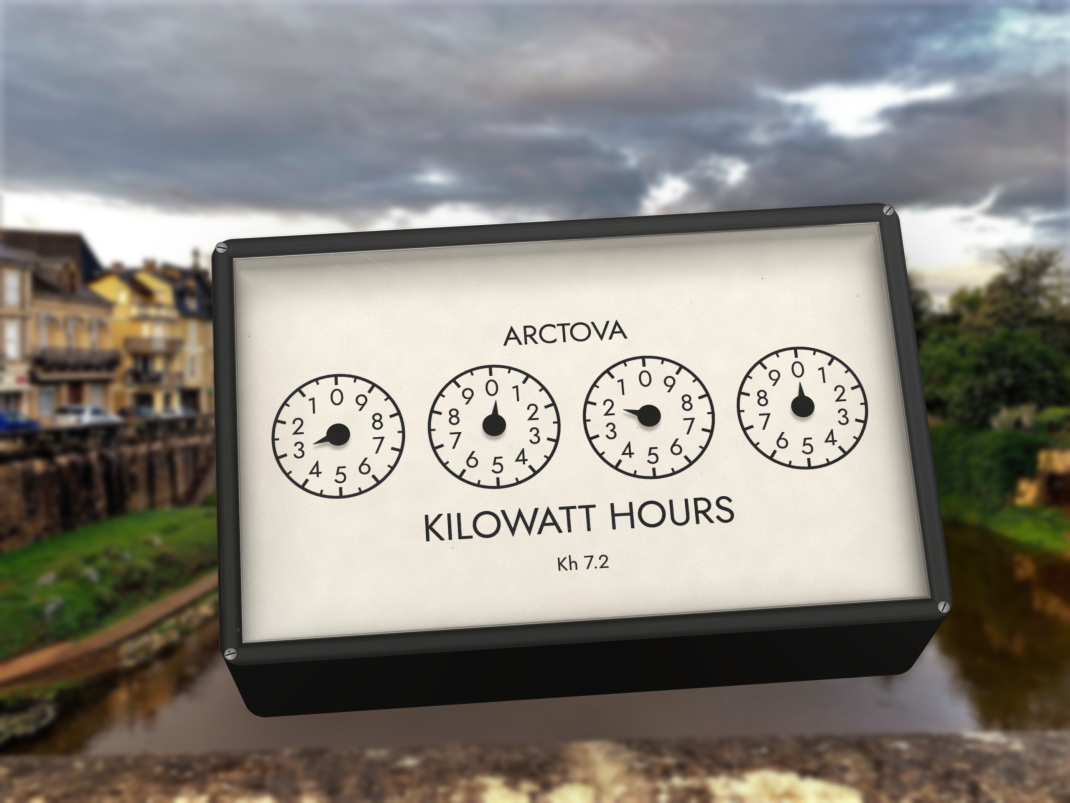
3020 kWh
